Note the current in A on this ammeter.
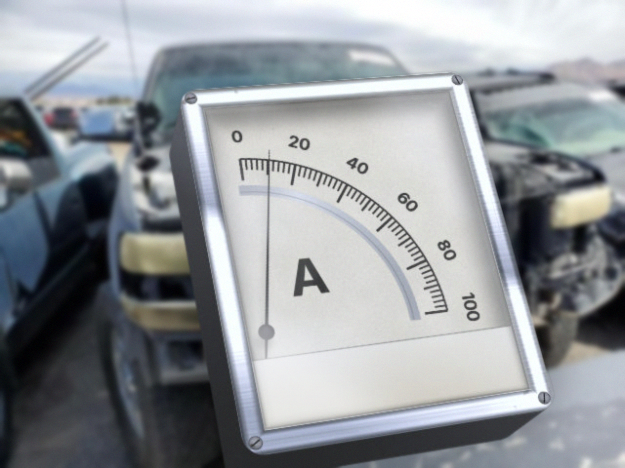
10 A
